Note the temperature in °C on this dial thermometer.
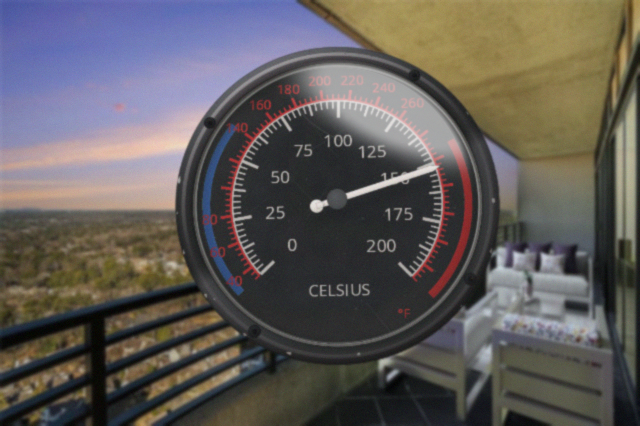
152.5 °C
